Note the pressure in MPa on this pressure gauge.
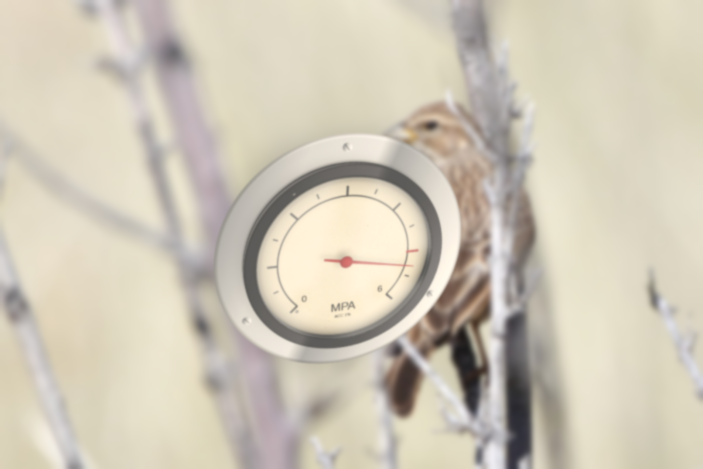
5.25 MPa
